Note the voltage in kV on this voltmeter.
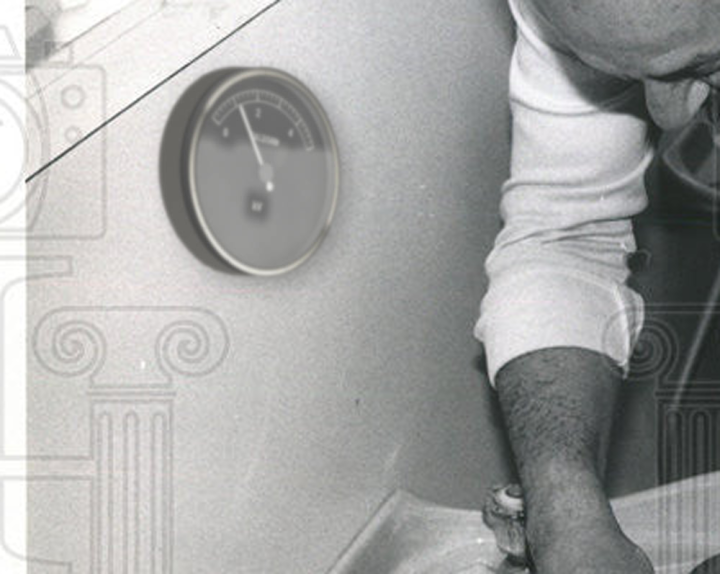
1 kV
